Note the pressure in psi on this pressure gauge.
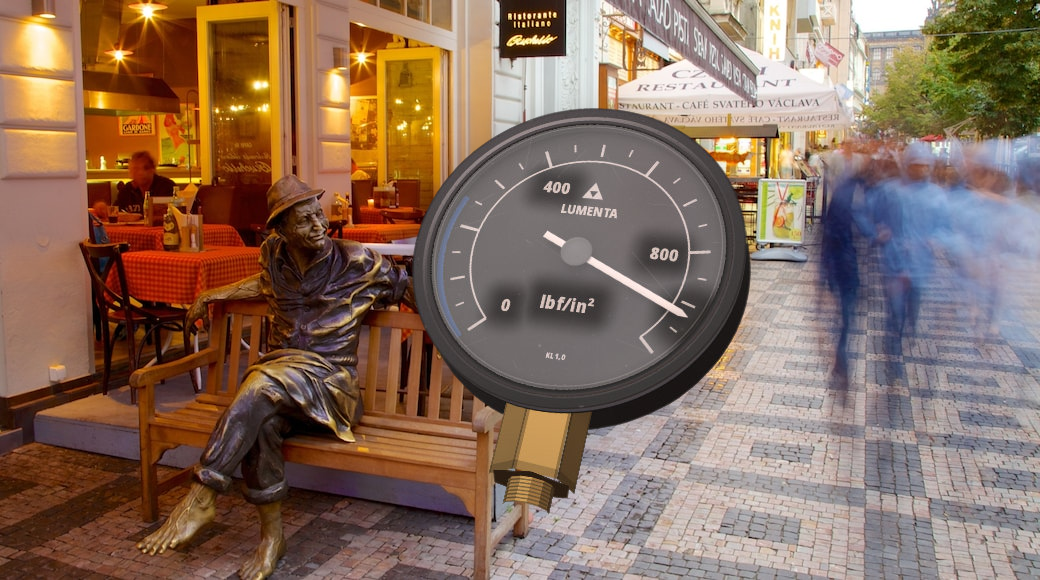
925 psi
